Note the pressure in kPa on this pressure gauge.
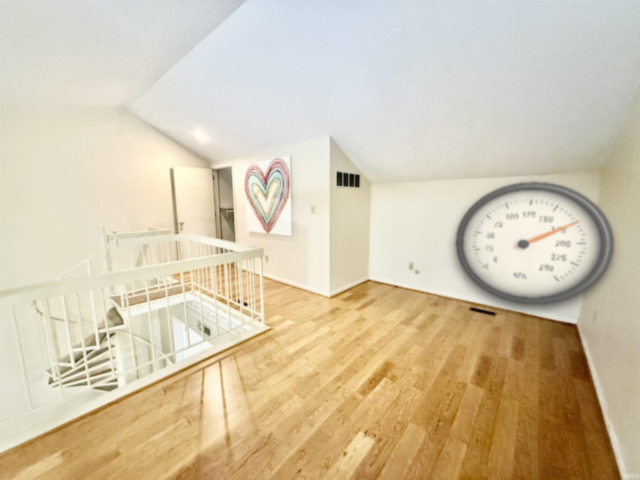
175 kPa
